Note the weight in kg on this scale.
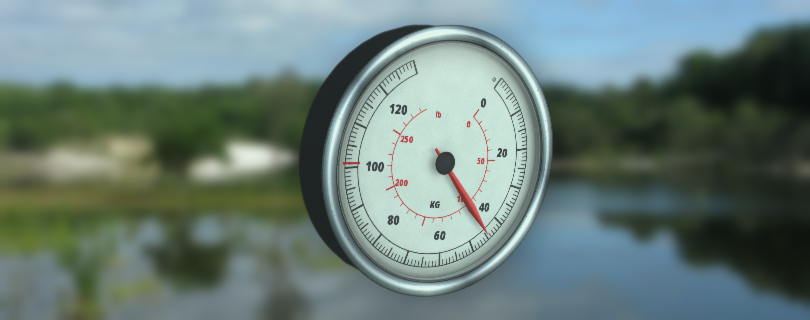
45 kg
